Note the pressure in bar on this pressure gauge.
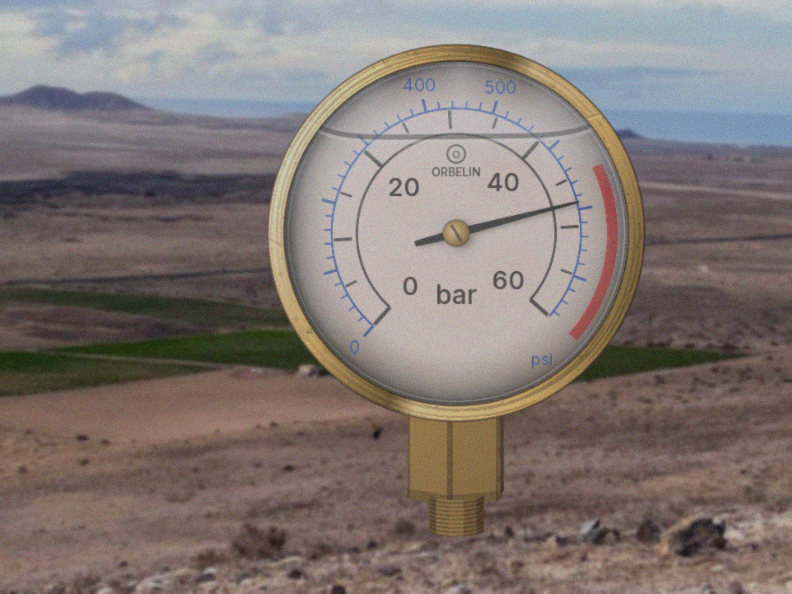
47.5 bar
